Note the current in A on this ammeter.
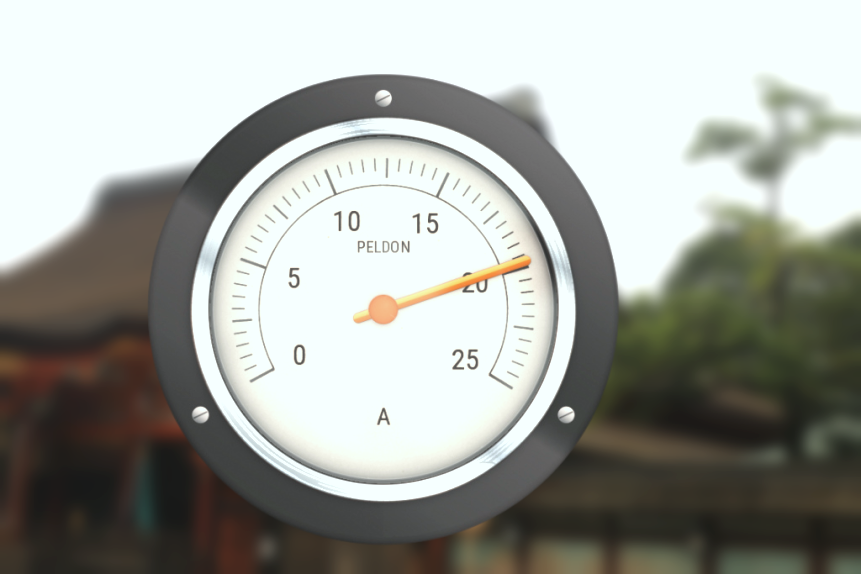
19.75 A
